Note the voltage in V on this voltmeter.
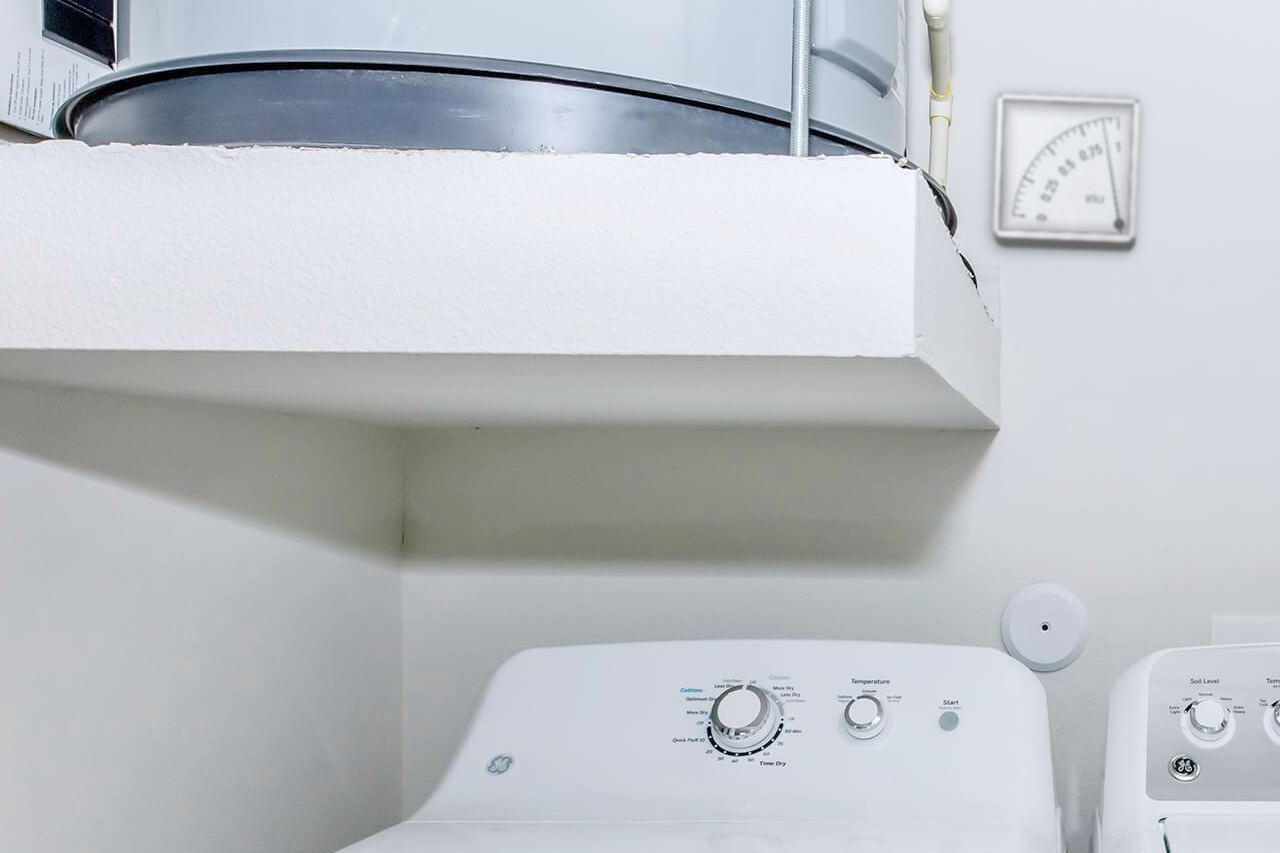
0.9 V
